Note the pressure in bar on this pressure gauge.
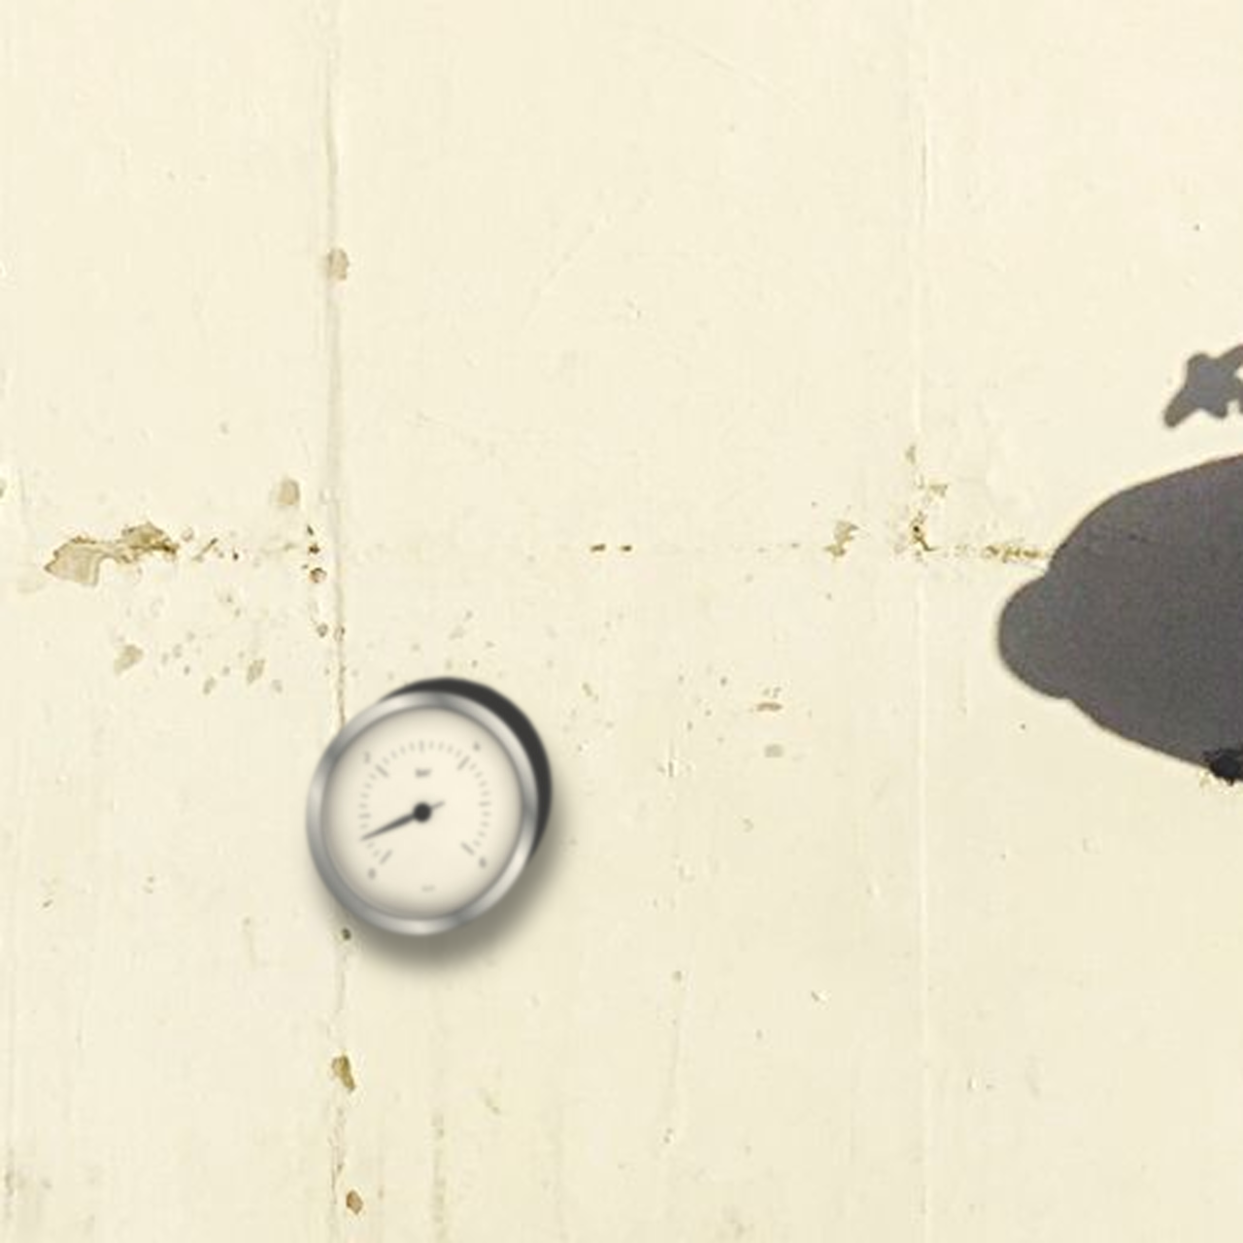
0.6 bar
